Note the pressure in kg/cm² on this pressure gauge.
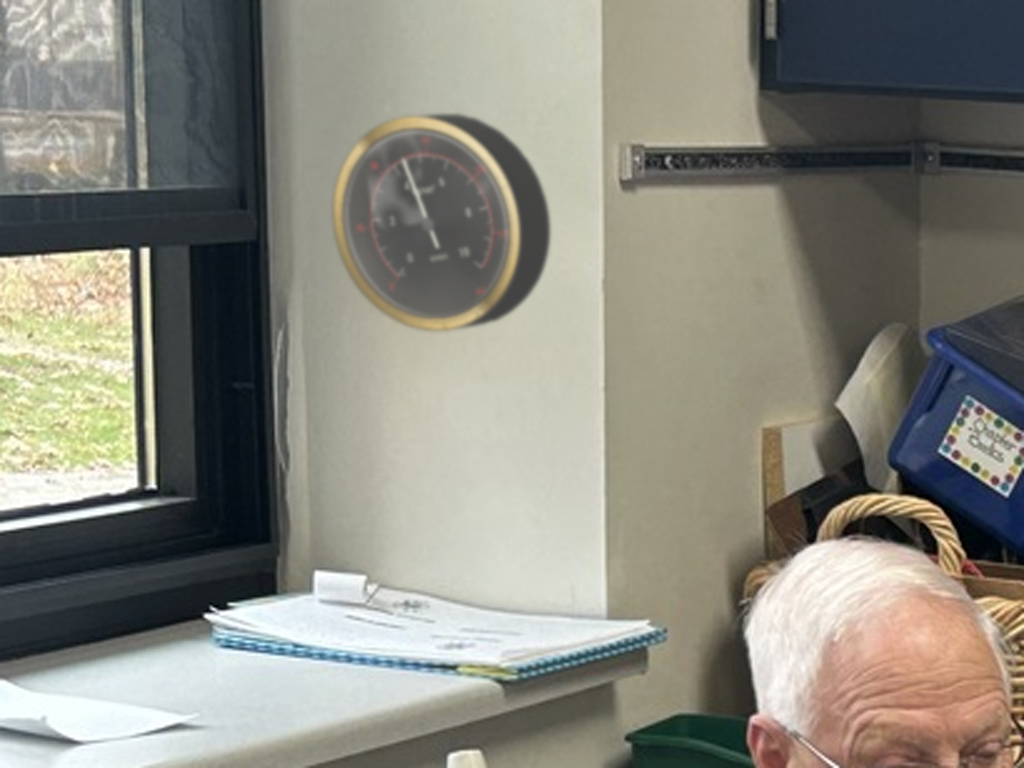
4.5 kg/cm²
